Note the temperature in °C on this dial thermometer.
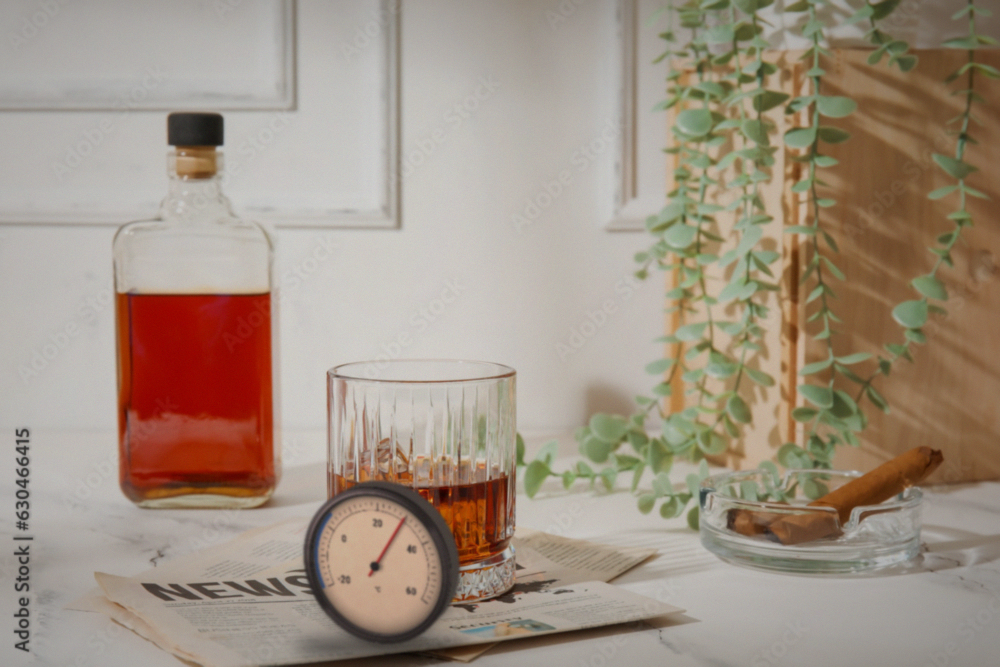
30 °C
